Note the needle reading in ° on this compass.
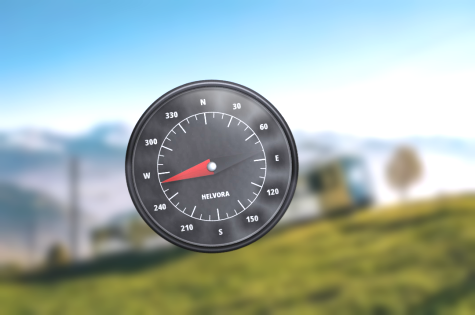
260 °
